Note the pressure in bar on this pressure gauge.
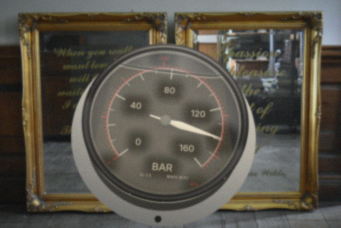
140 bar
